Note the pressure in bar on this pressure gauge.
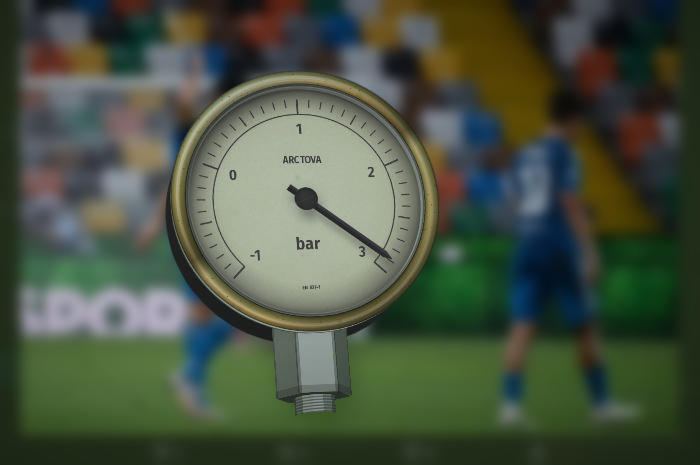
2.9 bar
